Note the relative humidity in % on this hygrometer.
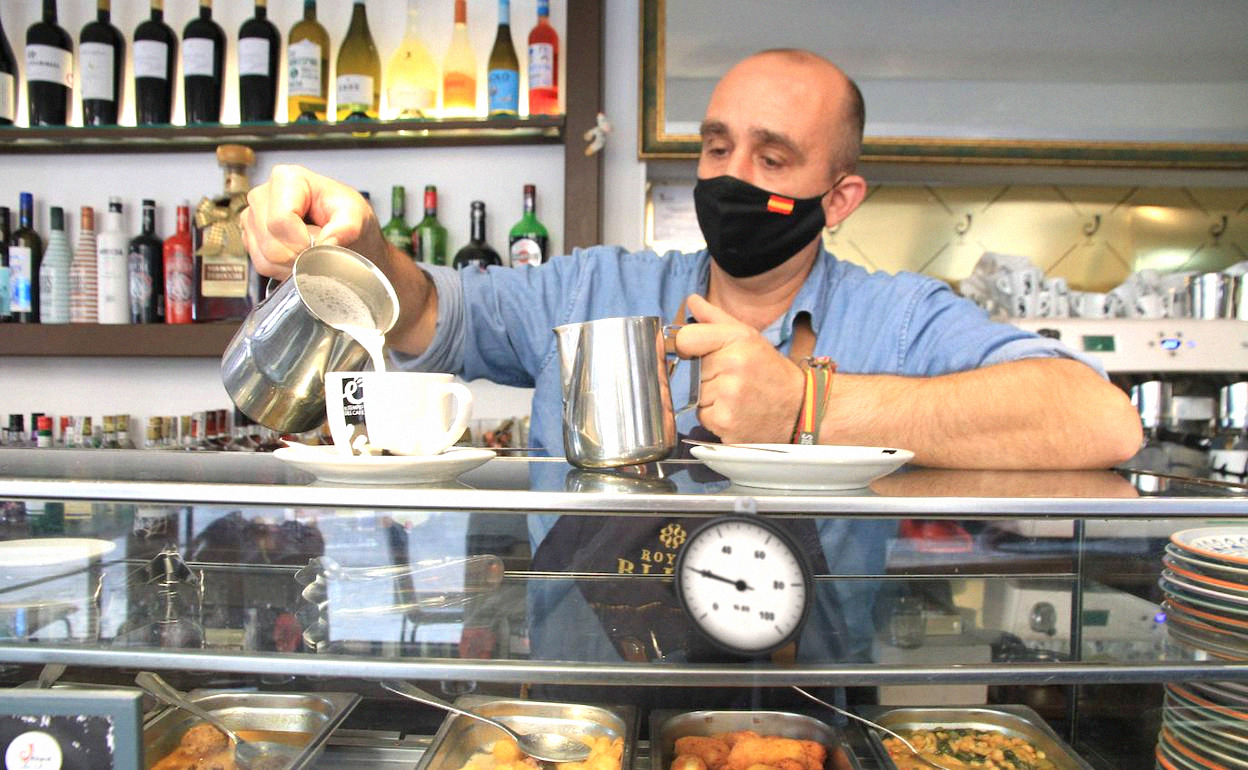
20 %
